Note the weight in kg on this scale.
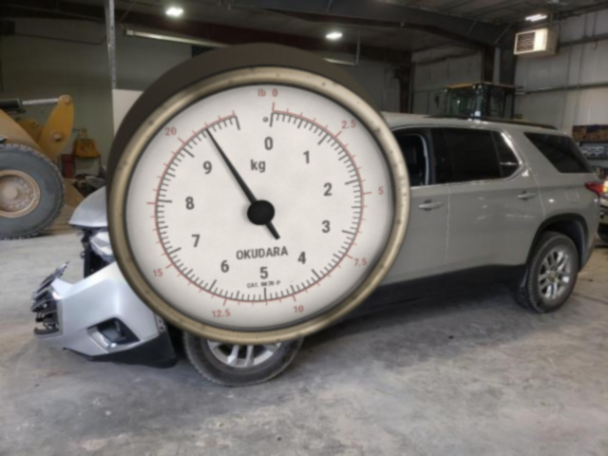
9.5 kg
